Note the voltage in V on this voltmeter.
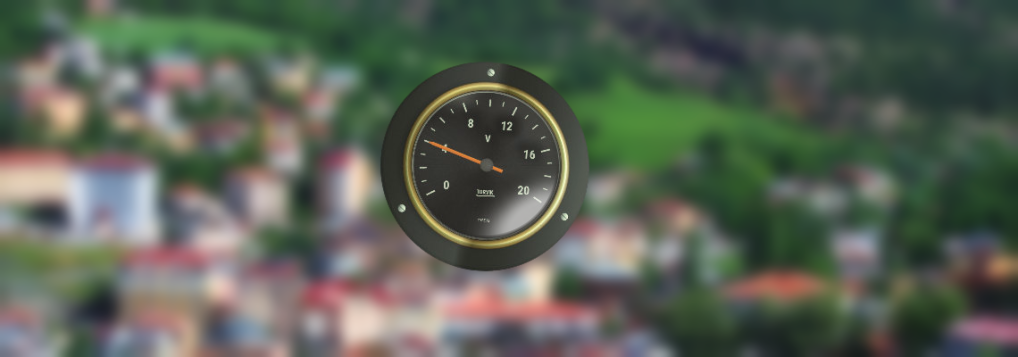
4 V
